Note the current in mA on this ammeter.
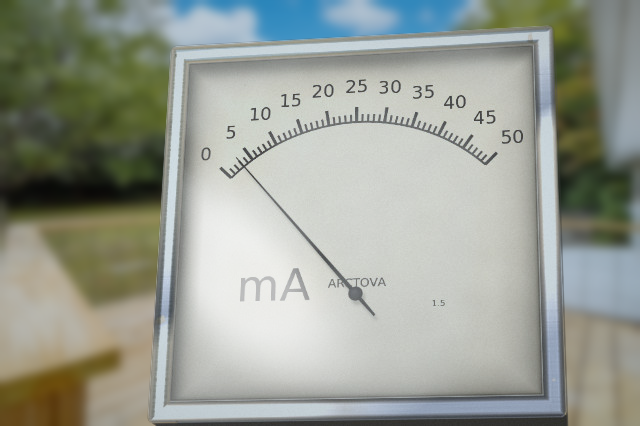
3 mA
